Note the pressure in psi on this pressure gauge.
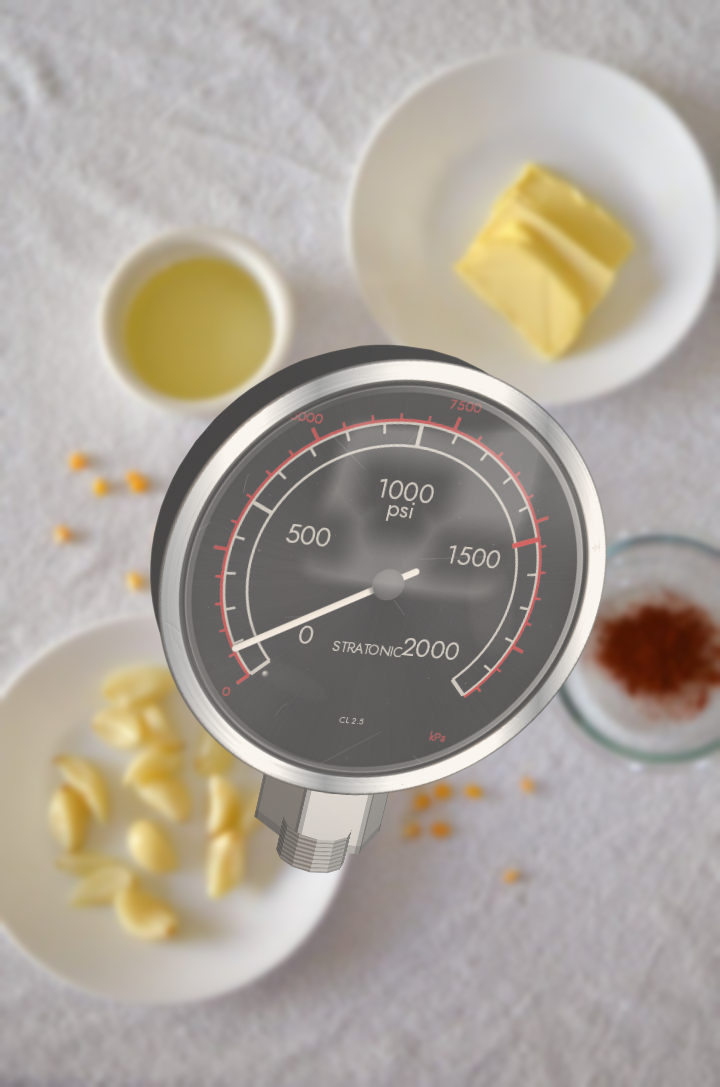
100 psi
